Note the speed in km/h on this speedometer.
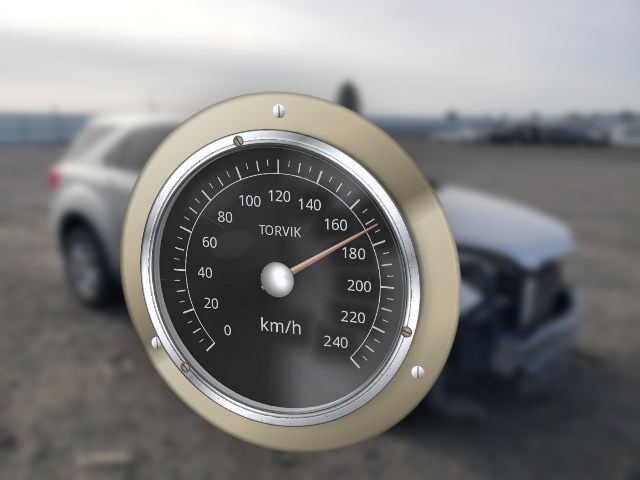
172.5 km/h
